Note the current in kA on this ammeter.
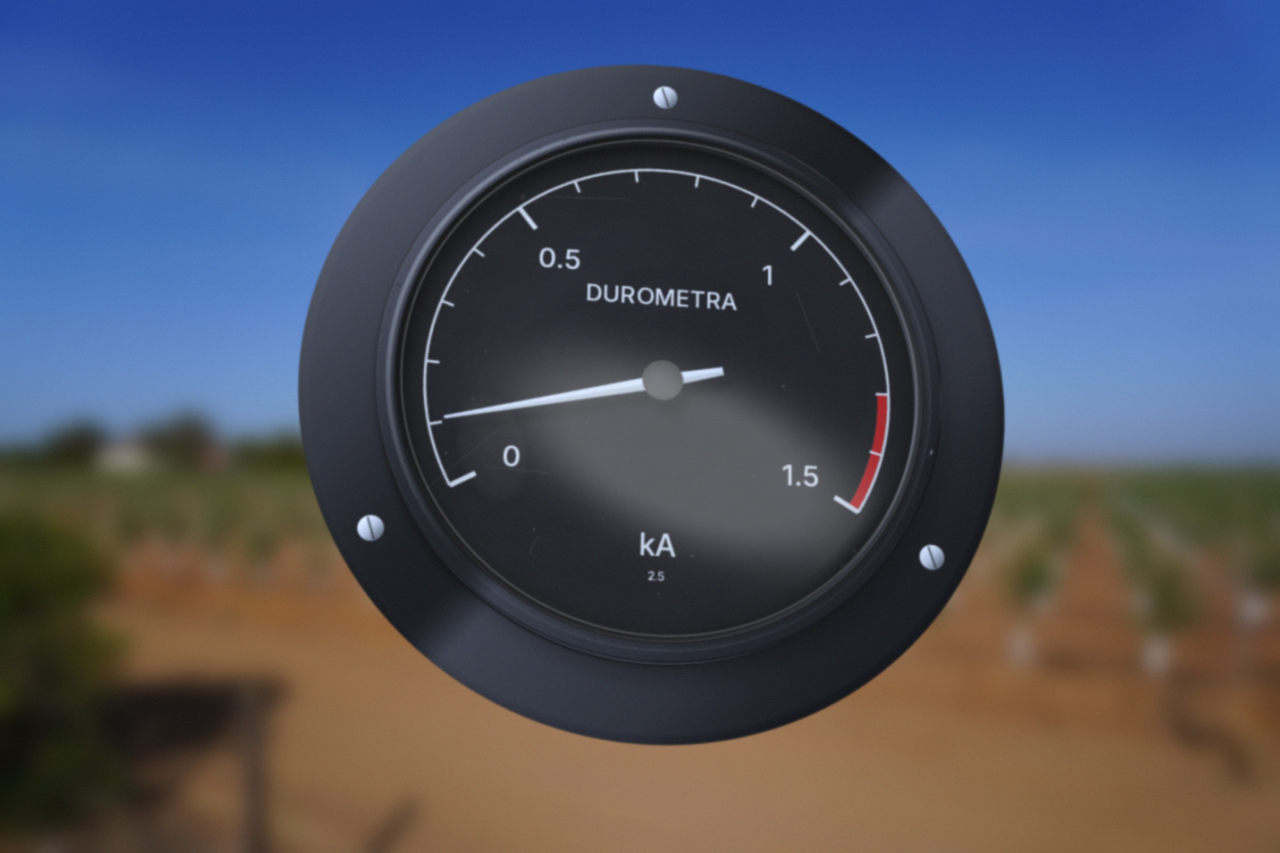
0.1 kA
